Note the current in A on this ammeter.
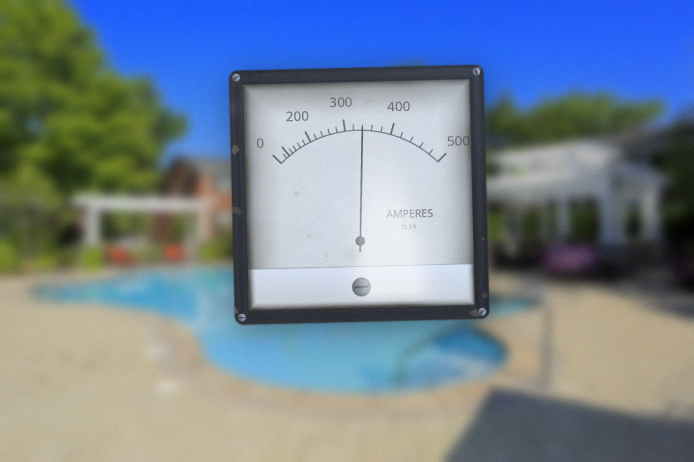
340 A
